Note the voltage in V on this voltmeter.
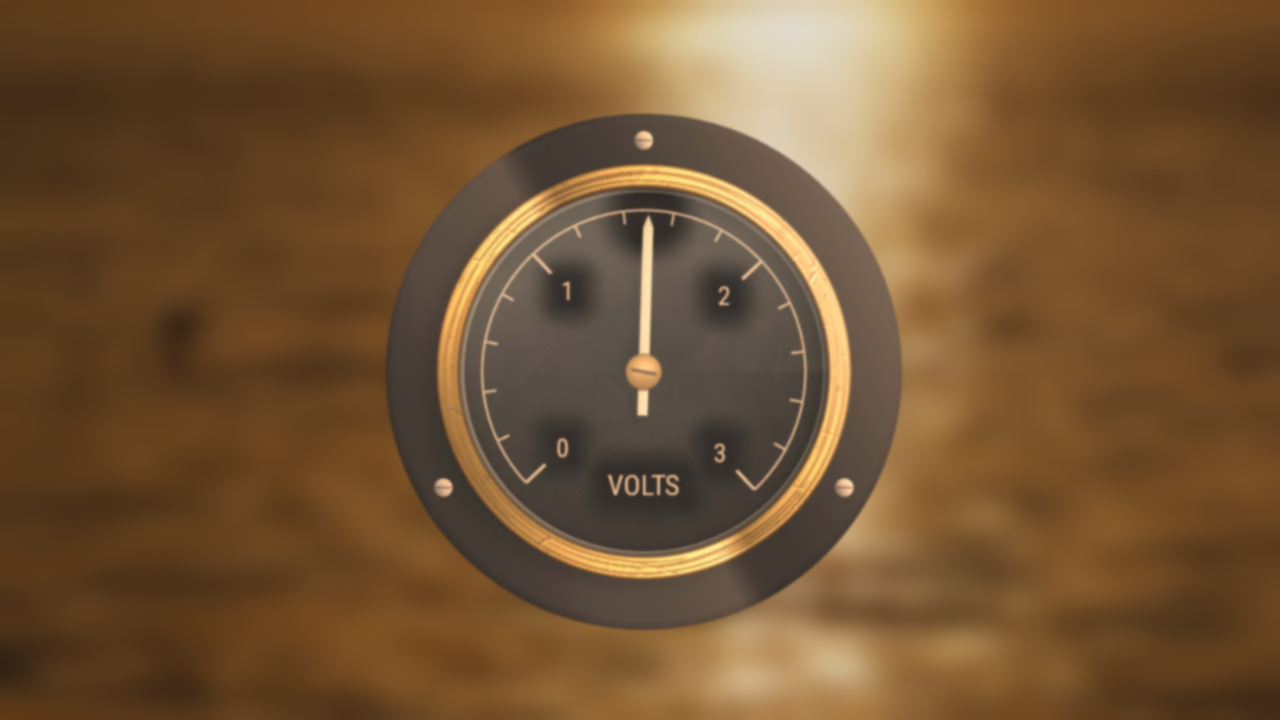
1.5 V
